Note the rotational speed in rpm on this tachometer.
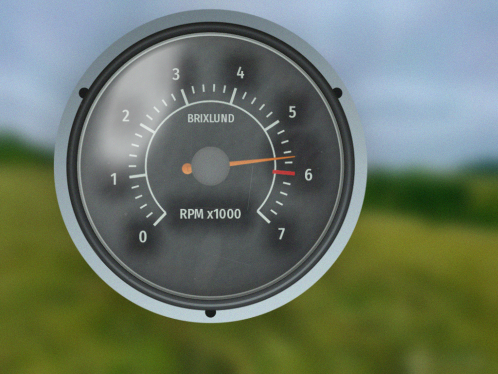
5700 rpm
